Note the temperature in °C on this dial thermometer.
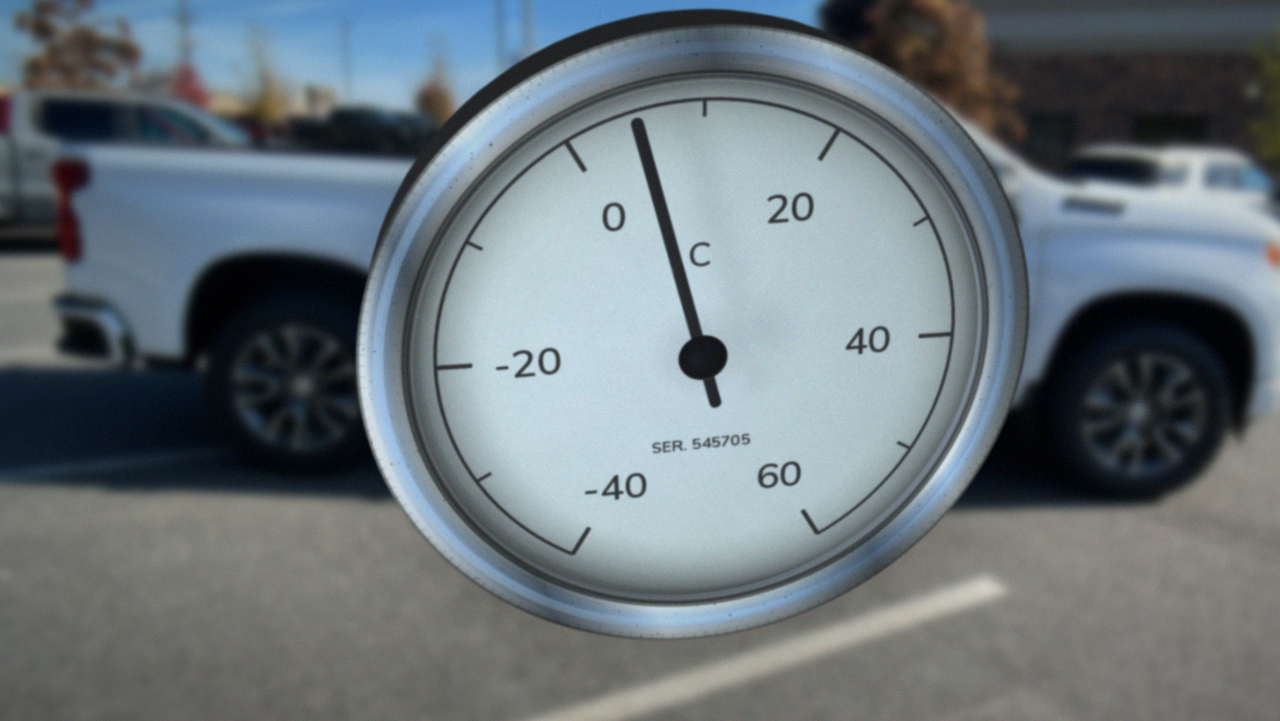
5 °C
